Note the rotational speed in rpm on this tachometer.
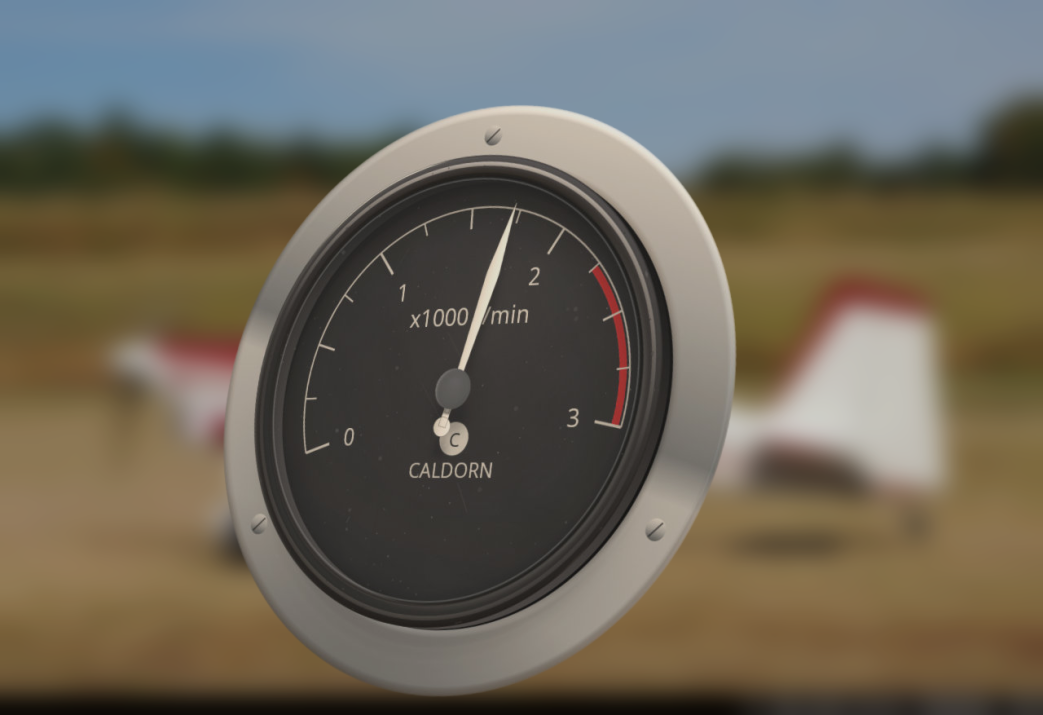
1750 rpm
